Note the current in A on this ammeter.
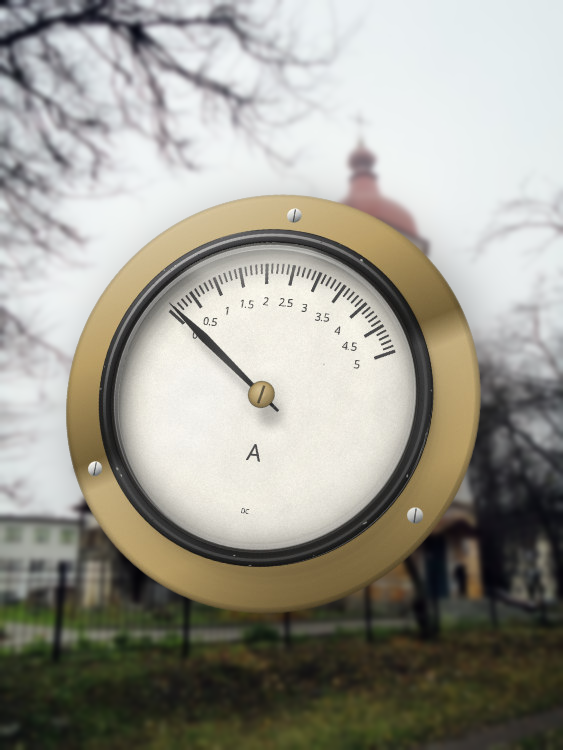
0.1 A
